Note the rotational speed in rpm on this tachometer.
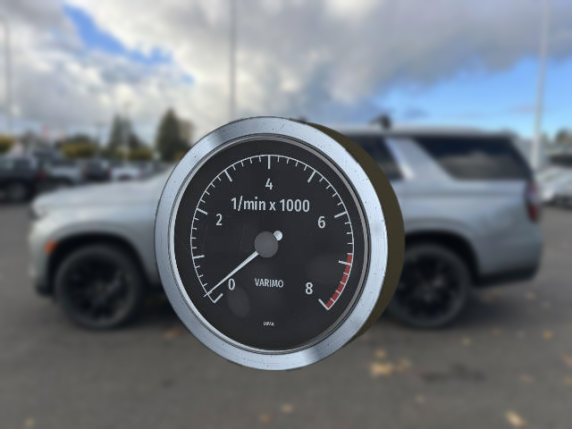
200 rpm
